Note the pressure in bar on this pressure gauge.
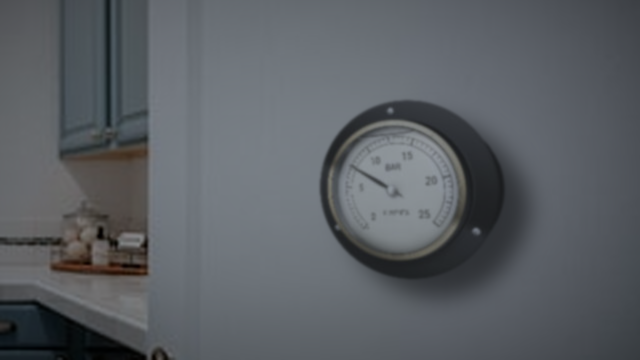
7.5 bar
